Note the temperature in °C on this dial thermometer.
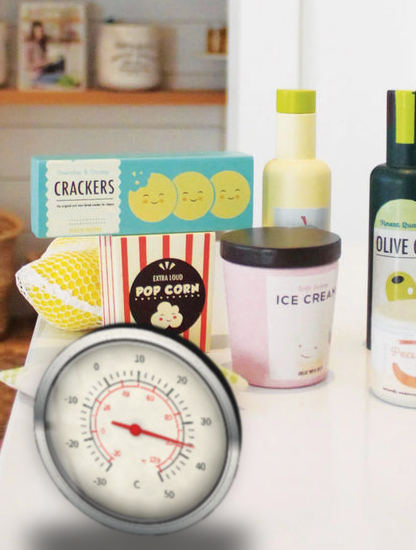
36 °C
